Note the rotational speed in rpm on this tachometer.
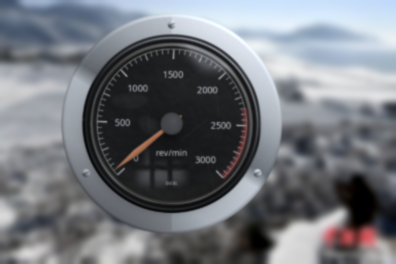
50 rpm
